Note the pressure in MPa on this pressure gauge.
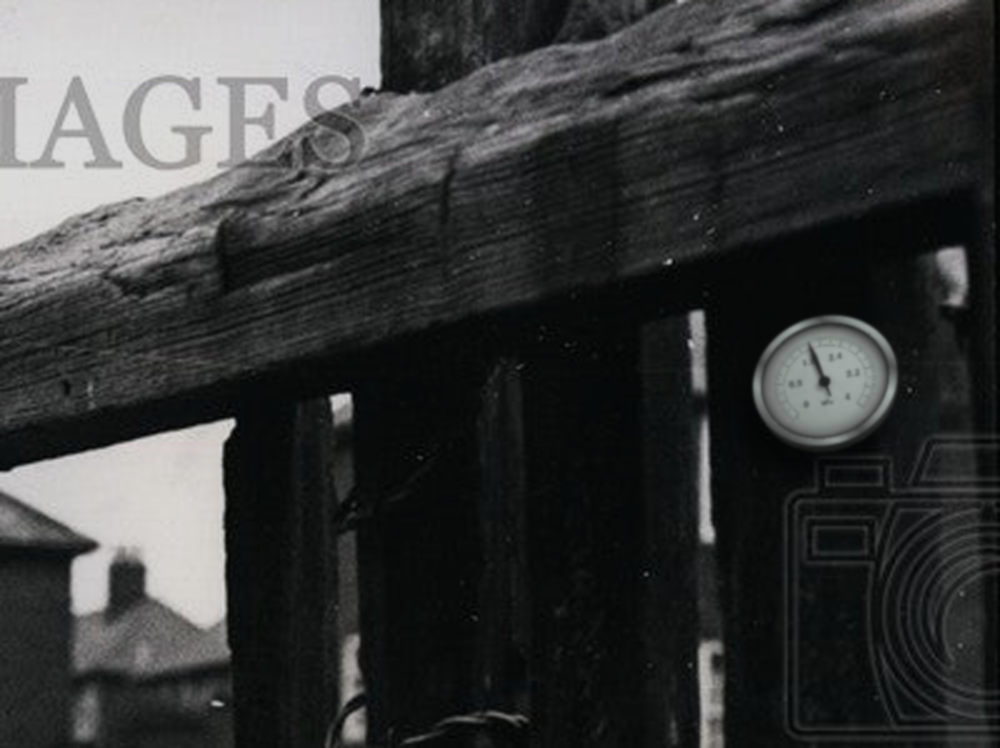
1.8 MPa
